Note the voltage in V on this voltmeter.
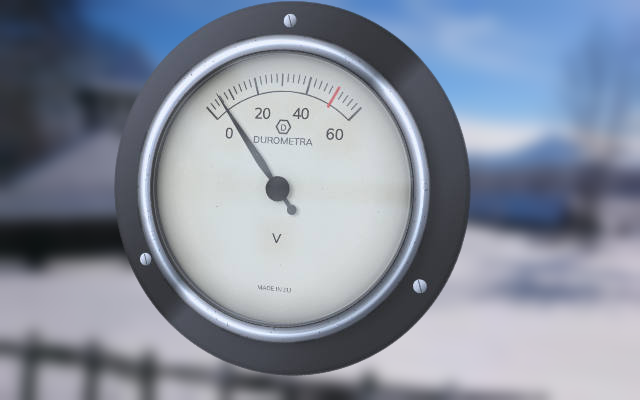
6 V
